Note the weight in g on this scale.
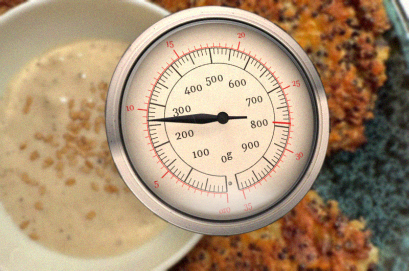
260 g
